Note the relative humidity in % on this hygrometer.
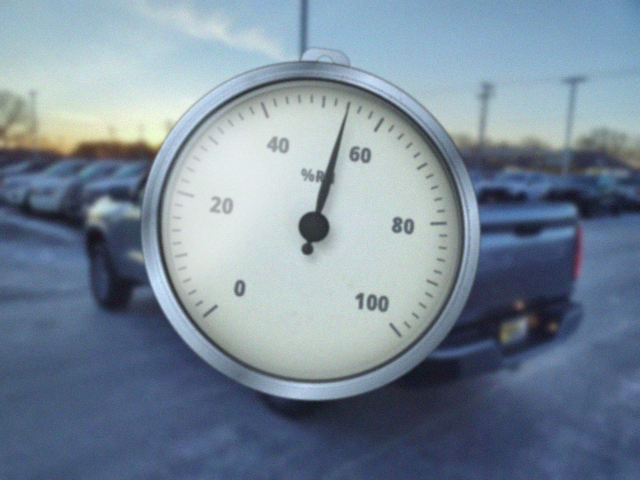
54 %
